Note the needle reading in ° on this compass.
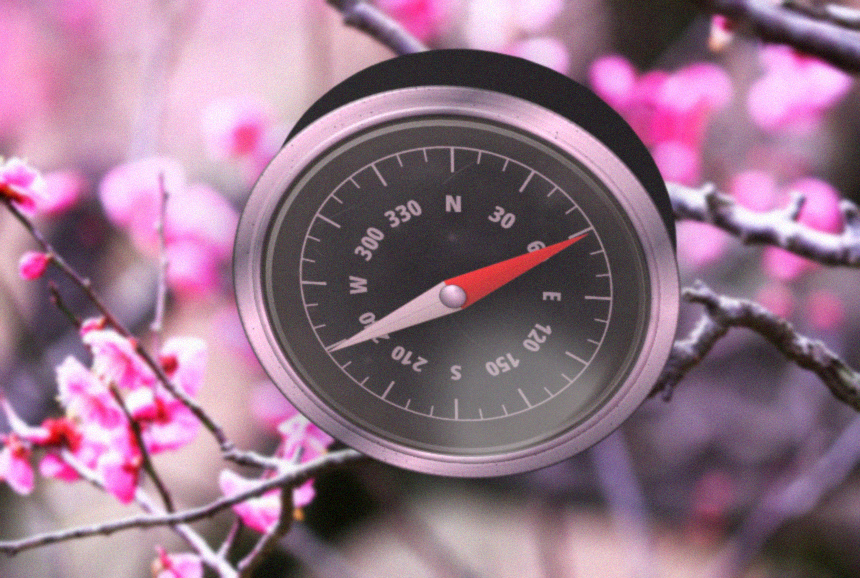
60 °
